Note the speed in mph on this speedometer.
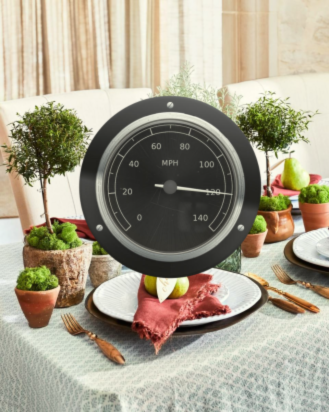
120 mph
